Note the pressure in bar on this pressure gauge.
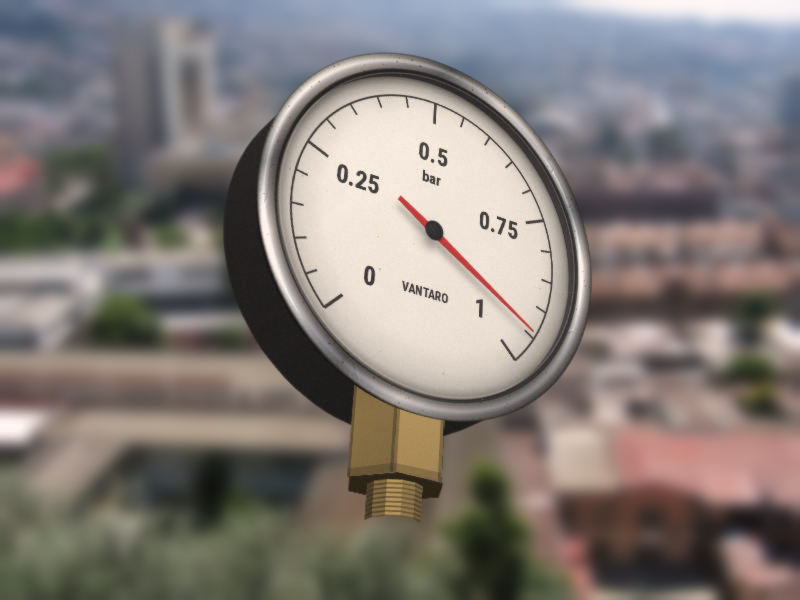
0.95 bar
